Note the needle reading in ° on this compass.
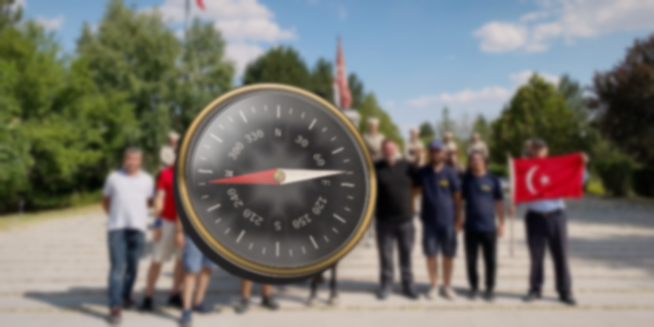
260 °
